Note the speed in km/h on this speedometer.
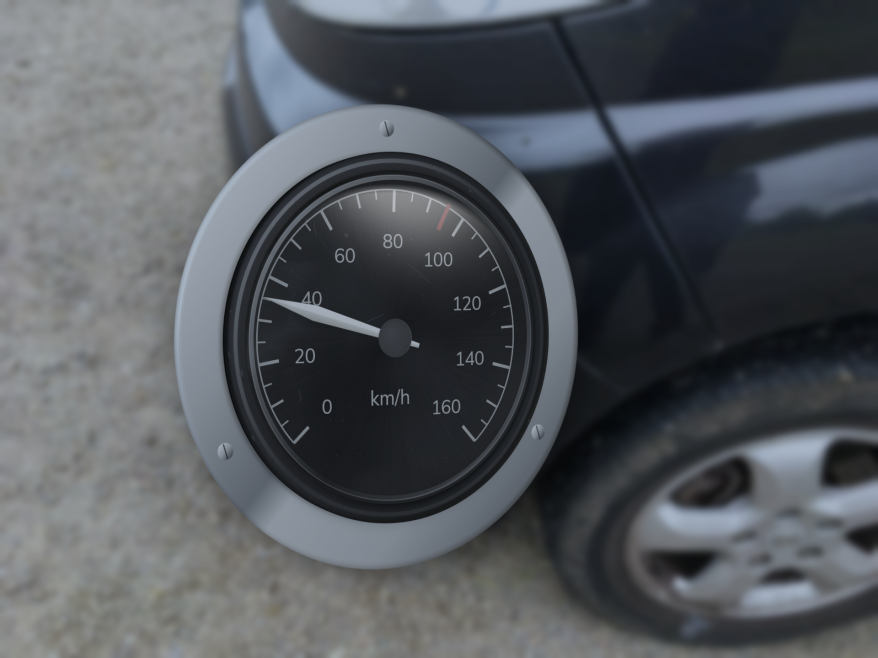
35 km/h
